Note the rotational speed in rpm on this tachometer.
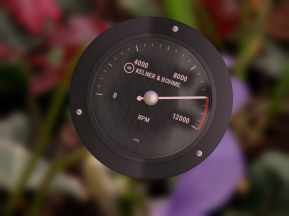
10000 rpm
